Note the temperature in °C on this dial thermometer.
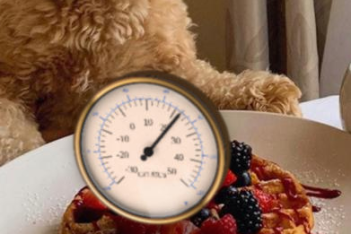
22 °C
